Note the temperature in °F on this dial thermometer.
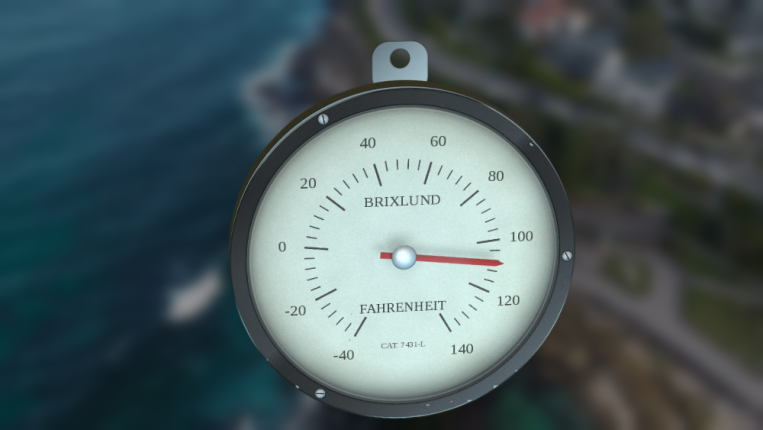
108 °F
